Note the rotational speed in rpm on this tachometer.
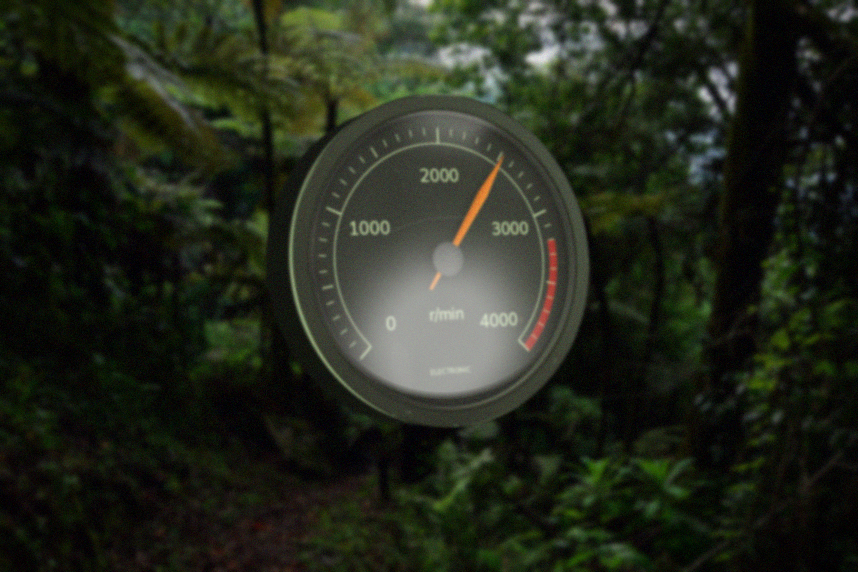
2500 rpm
